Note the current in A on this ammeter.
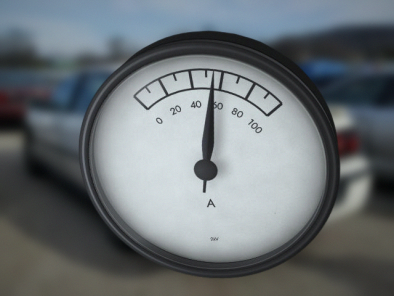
55 A
